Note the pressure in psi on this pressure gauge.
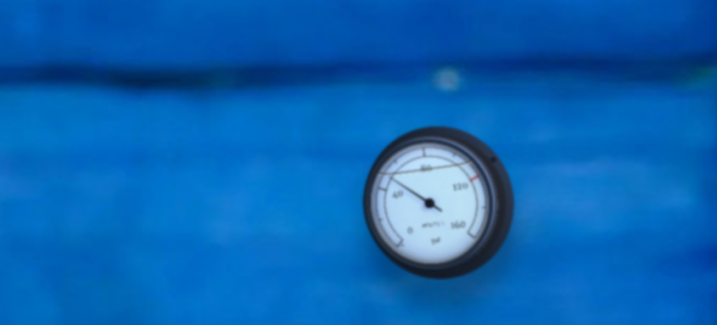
50 psi
